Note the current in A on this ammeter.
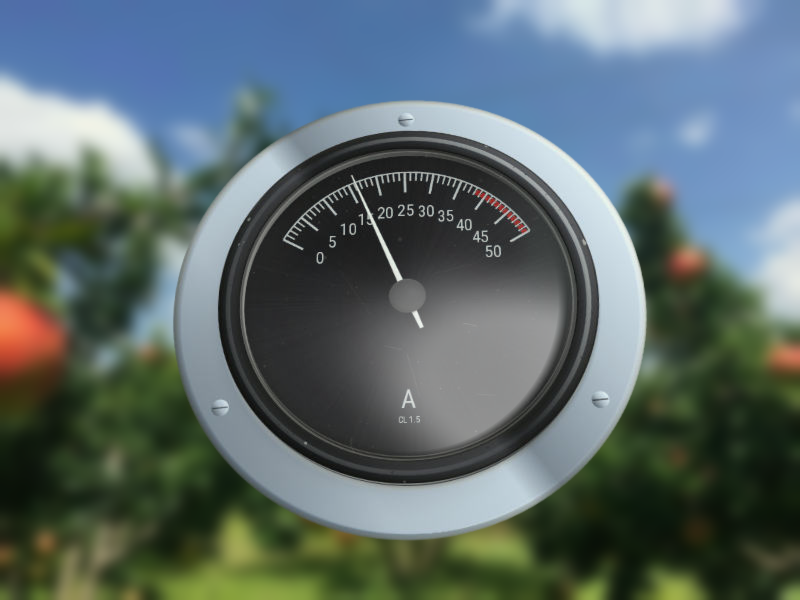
16 A
